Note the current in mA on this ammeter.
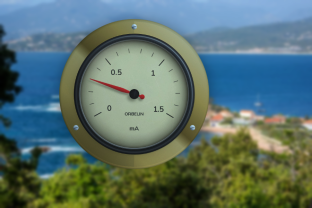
0.3 mA
